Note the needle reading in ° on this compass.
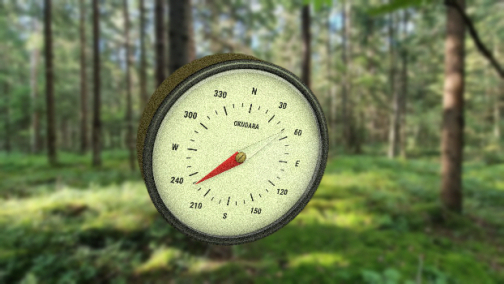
230 °
